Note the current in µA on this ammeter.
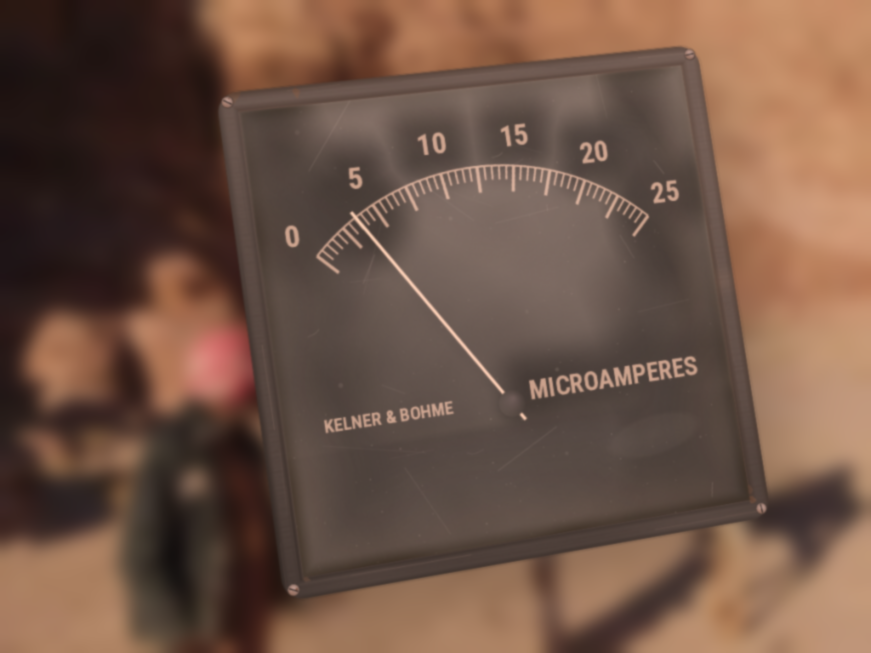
3.5 µA
